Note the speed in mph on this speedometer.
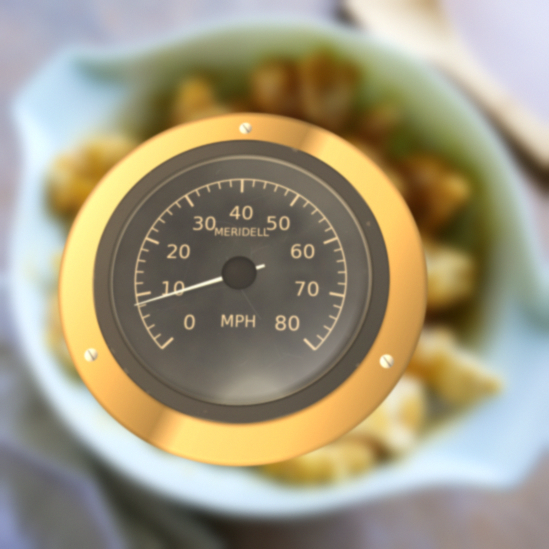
8 mph
